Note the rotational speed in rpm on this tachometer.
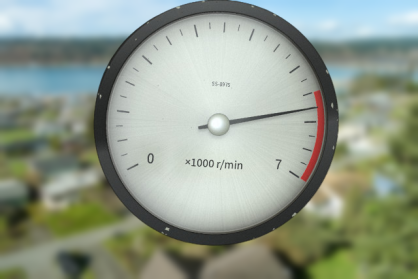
5750 rpm
